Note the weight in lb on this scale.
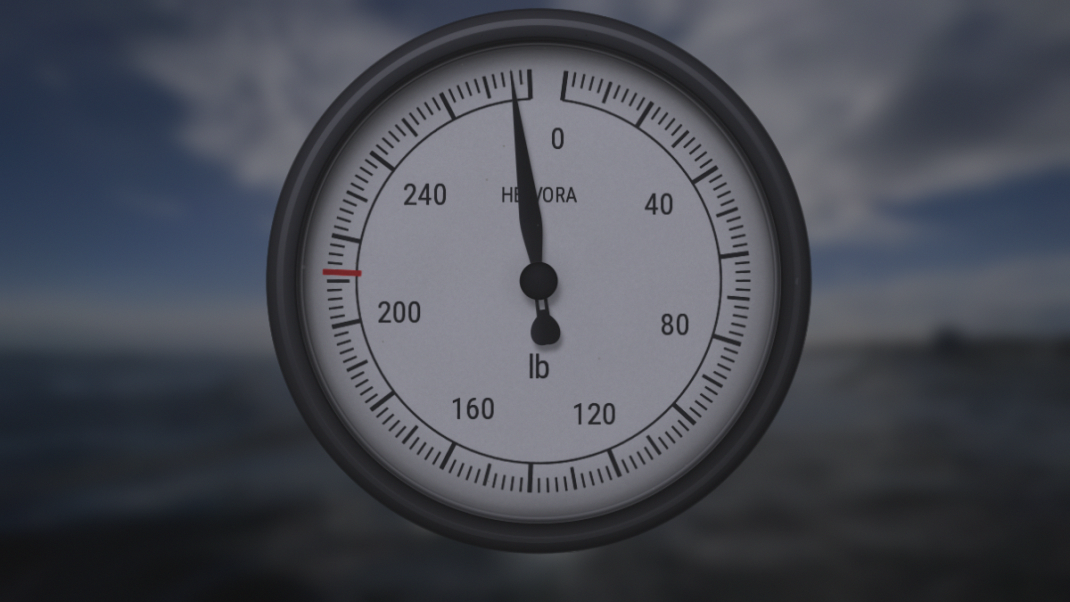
276 lb
